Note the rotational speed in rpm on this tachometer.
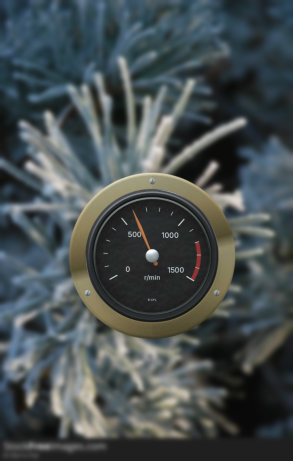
600 rpm
